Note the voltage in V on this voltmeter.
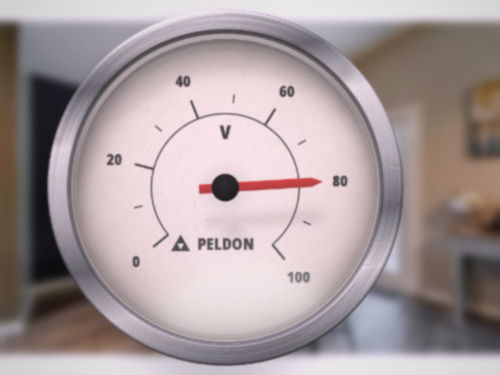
80 V
